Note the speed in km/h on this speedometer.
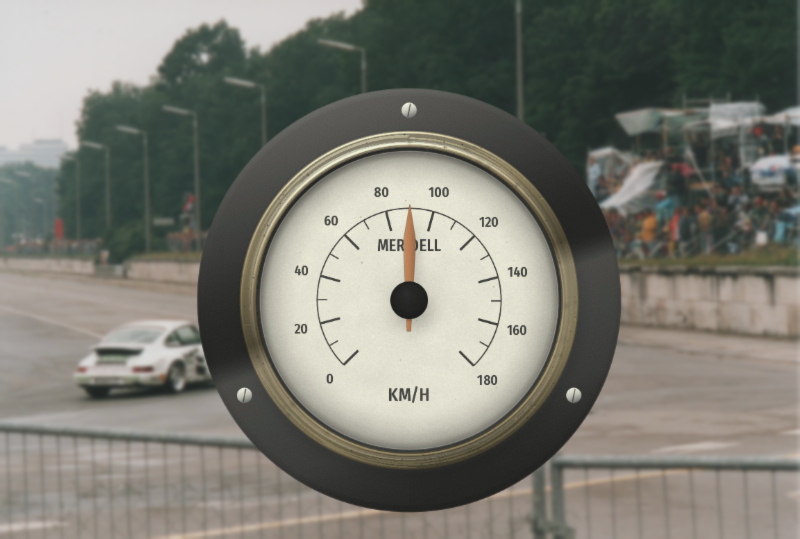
90 km/h
